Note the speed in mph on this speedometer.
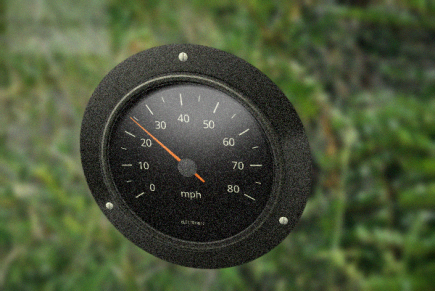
25 mph
